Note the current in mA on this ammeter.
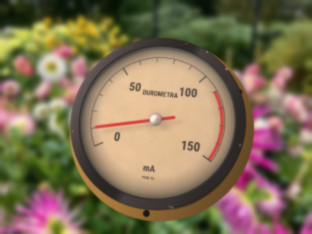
10 mA
